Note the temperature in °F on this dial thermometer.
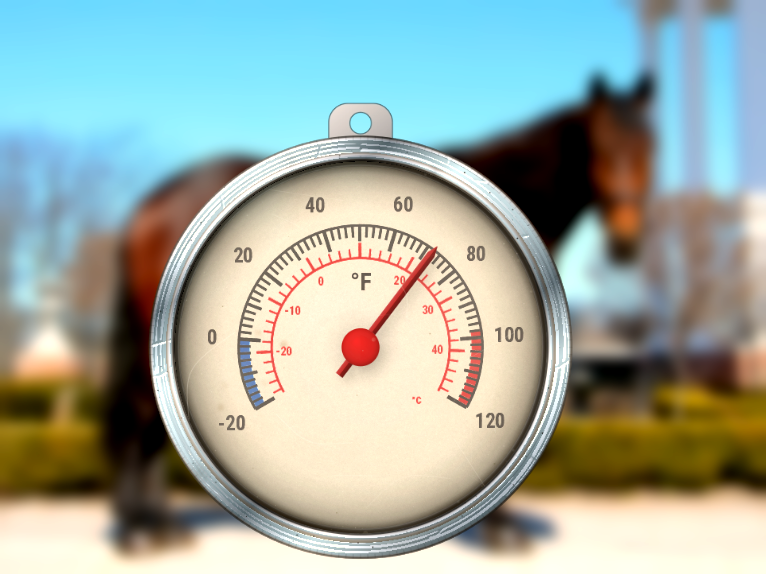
72 °F
